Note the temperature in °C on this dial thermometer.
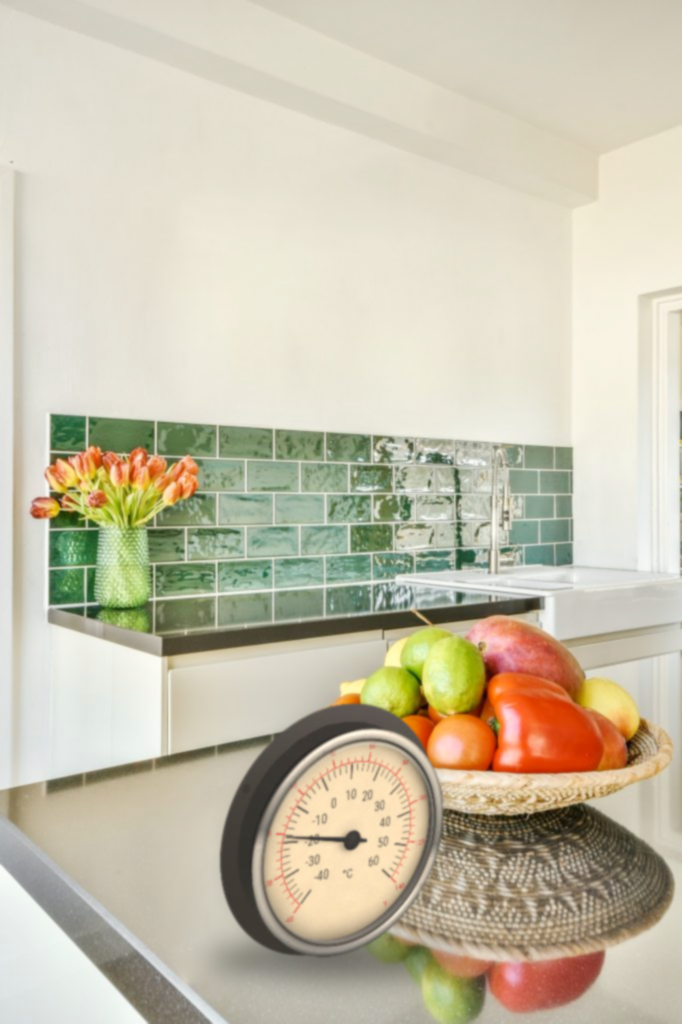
-18 °C
